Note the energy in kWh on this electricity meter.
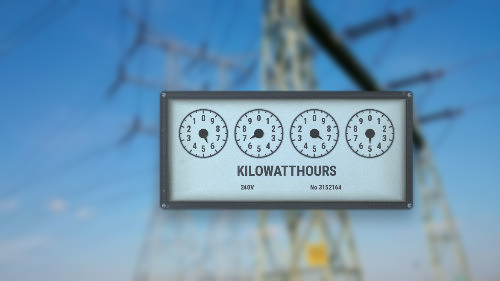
5665 kWh
